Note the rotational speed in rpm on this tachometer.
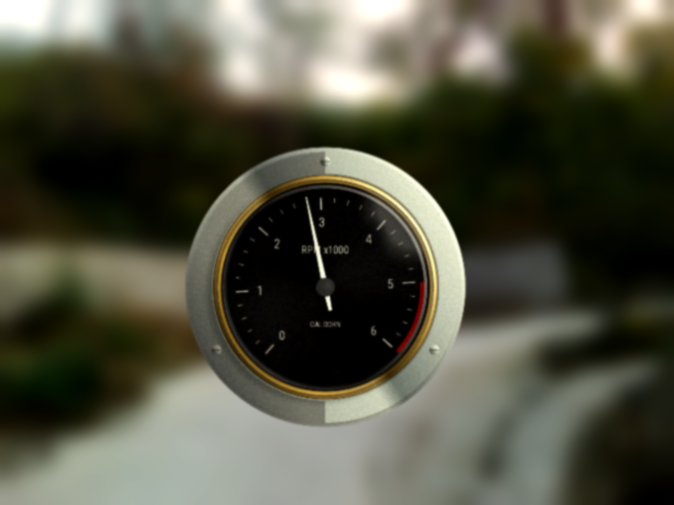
2800 rpm
